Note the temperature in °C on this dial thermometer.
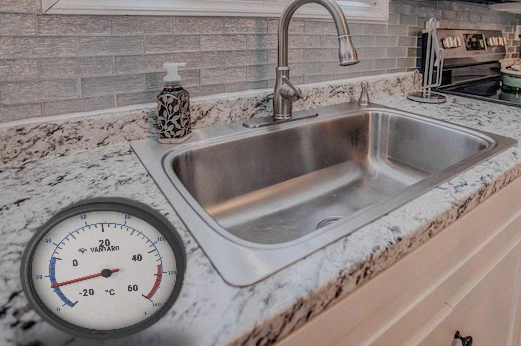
-10 °C
